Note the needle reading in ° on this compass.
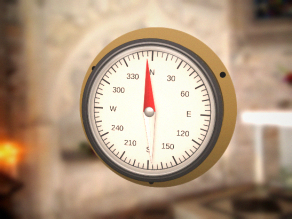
355 °
